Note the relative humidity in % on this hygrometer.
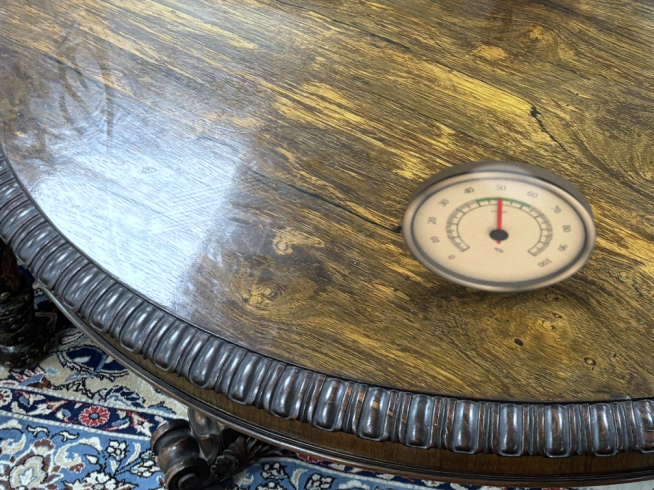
50 %
